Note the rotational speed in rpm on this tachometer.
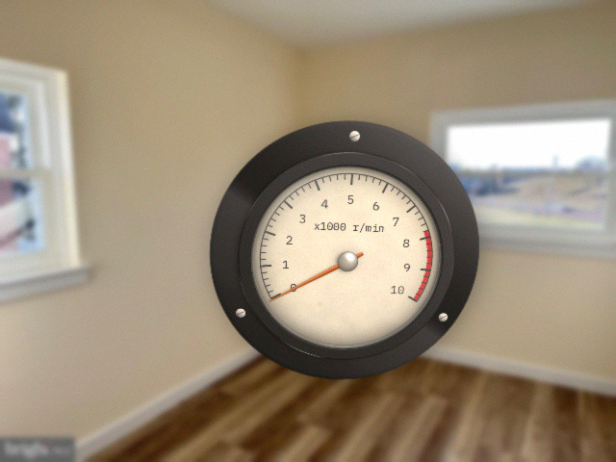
0 rpm
